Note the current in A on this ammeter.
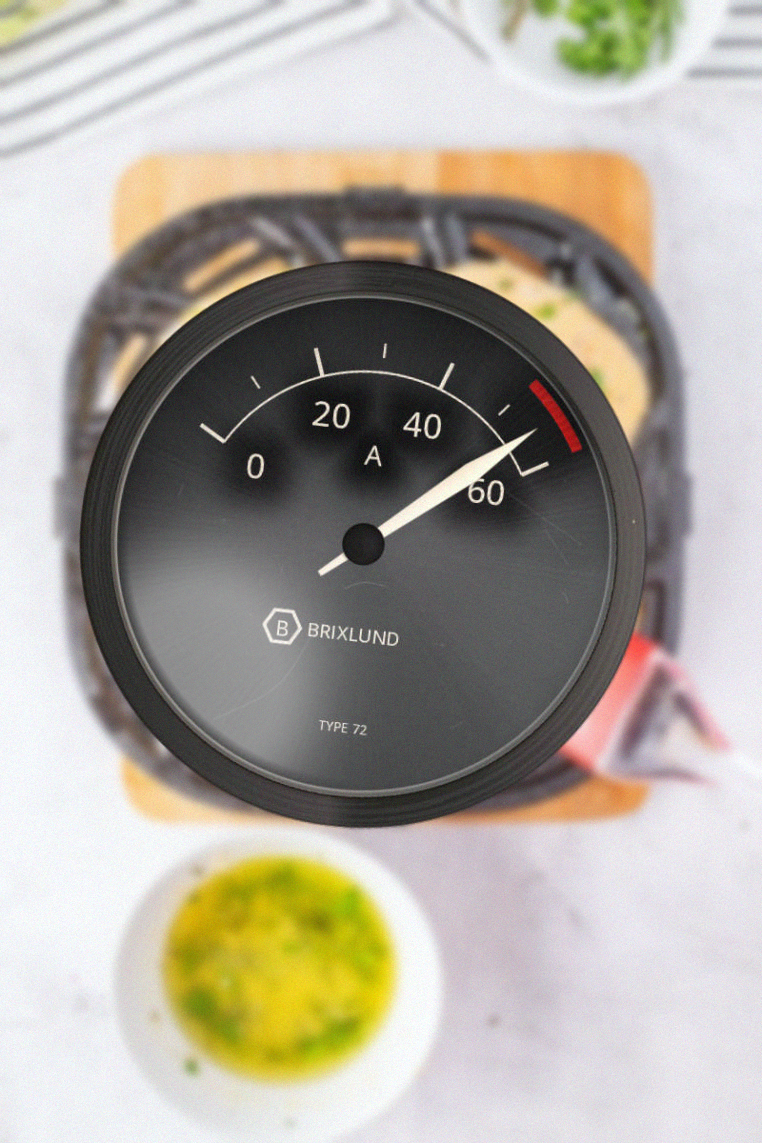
55 A
